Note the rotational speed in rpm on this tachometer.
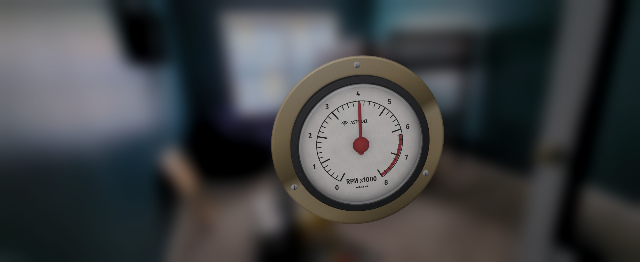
4000 rpm
